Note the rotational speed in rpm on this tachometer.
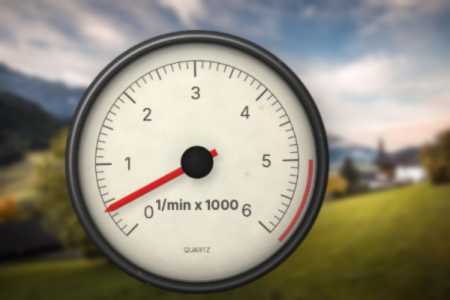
400 rpm
